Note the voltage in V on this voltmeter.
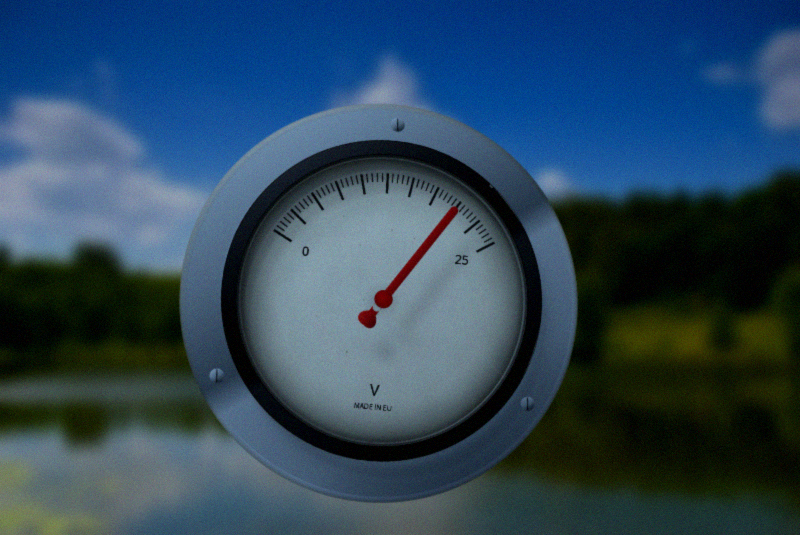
20 V
